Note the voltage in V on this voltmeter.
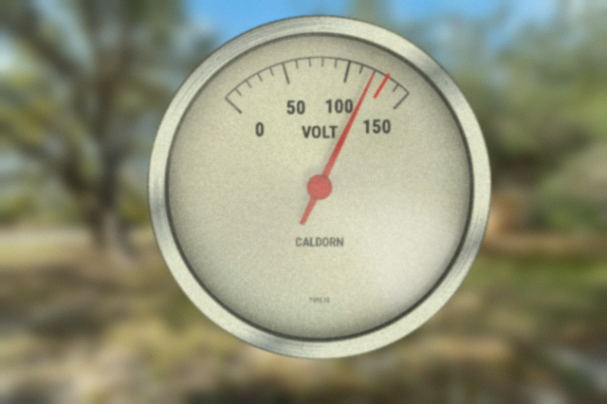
120 V
